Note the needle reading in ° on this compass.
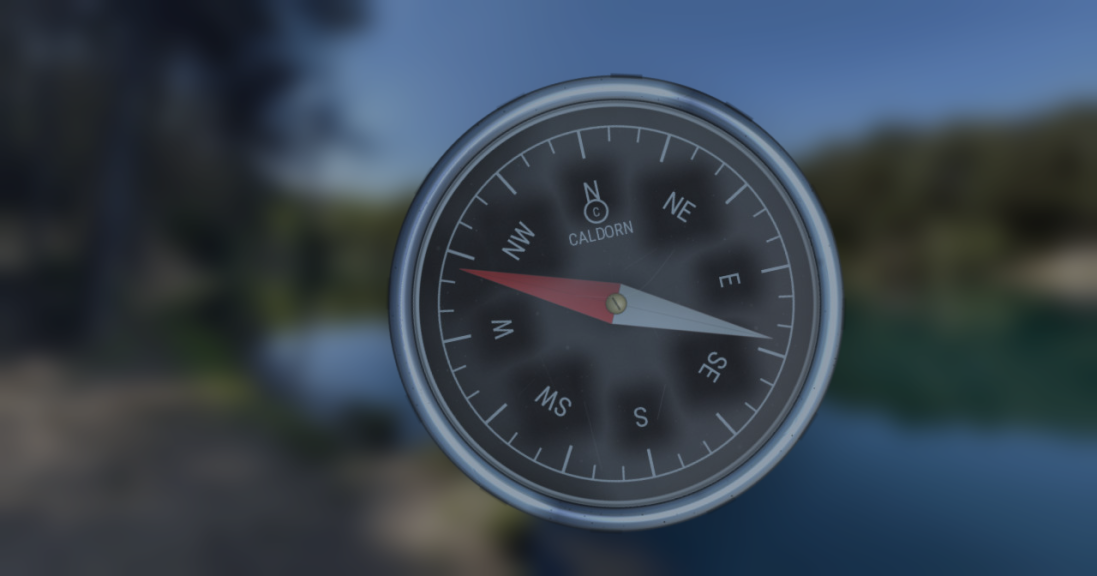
295 °
